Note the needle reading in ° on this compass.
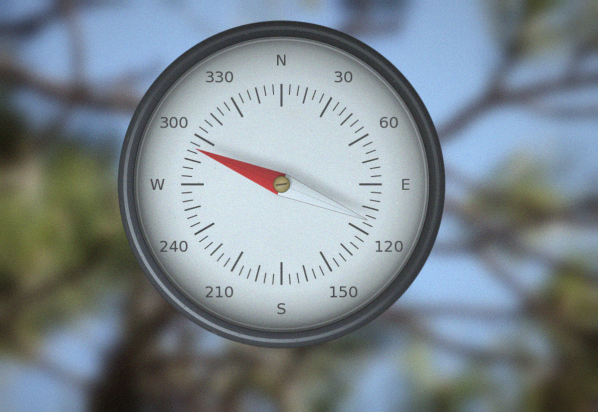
292.5 °
